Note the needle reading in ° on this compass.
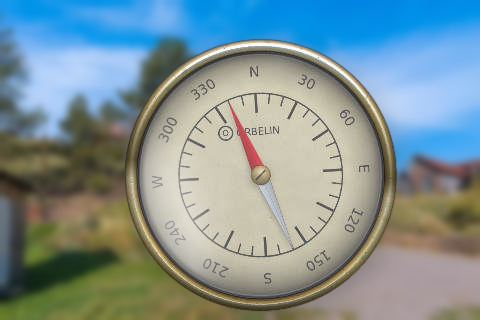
340 °
